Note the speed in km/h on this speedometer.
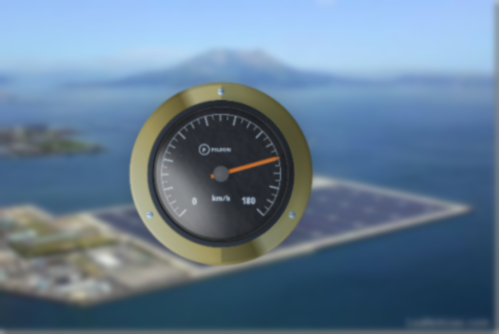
140 km/h
